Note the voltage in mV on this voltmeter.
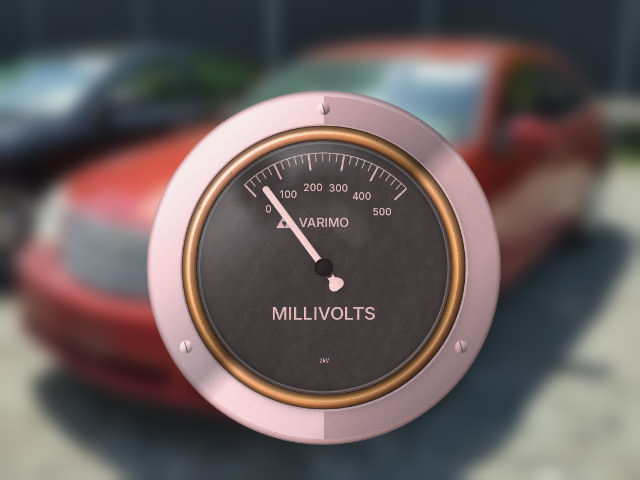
40 mV
